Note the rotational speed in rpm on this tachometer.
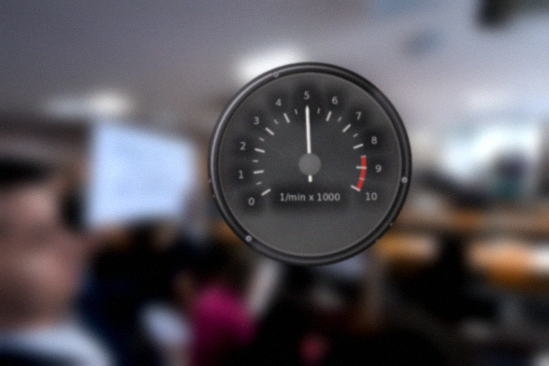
5000 rpm
